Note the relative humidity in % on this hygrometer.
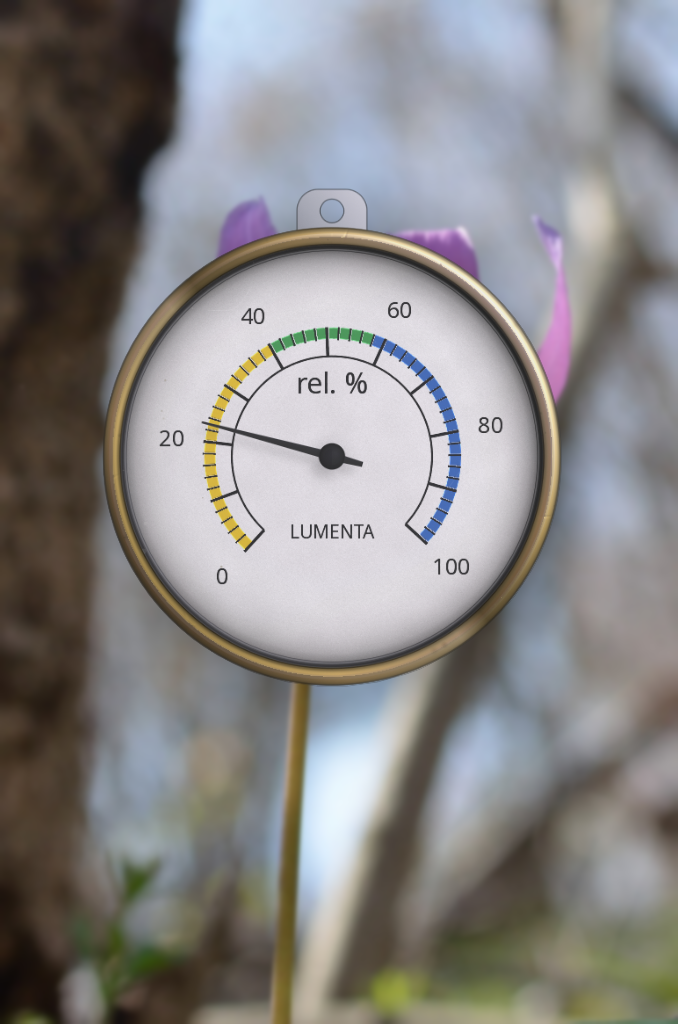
23 %
